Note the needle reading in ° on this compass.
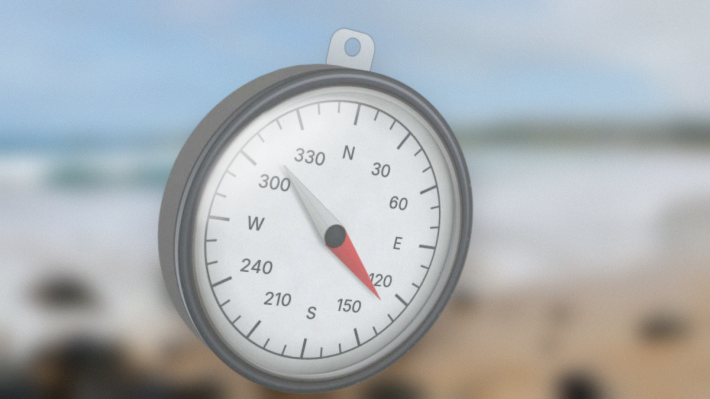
130 °
